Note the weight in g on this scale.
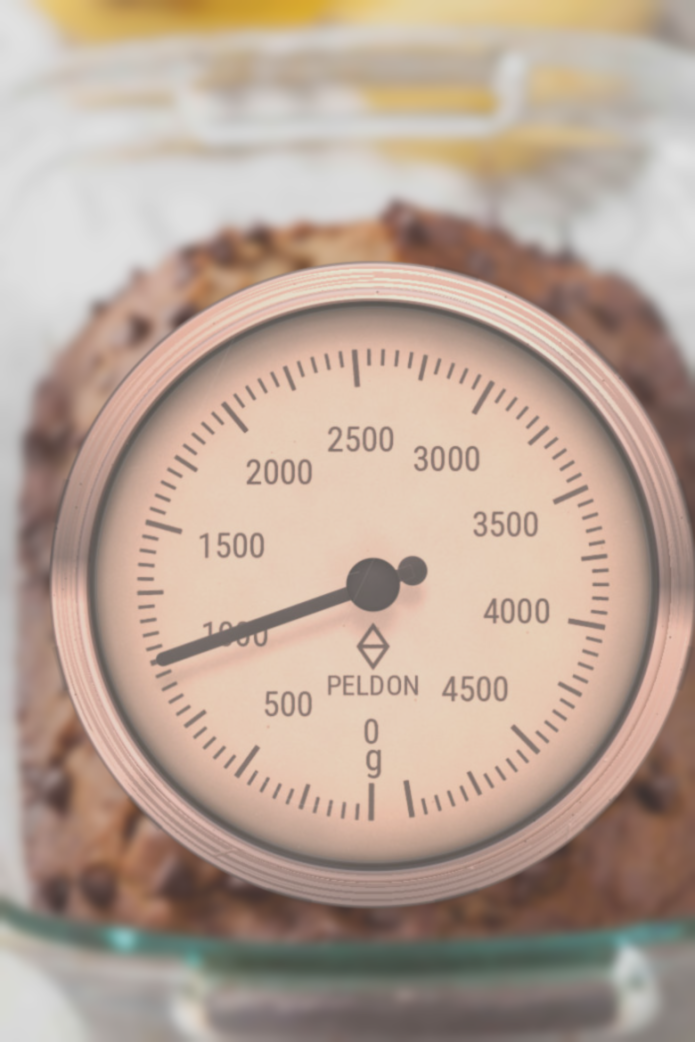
1000 g
